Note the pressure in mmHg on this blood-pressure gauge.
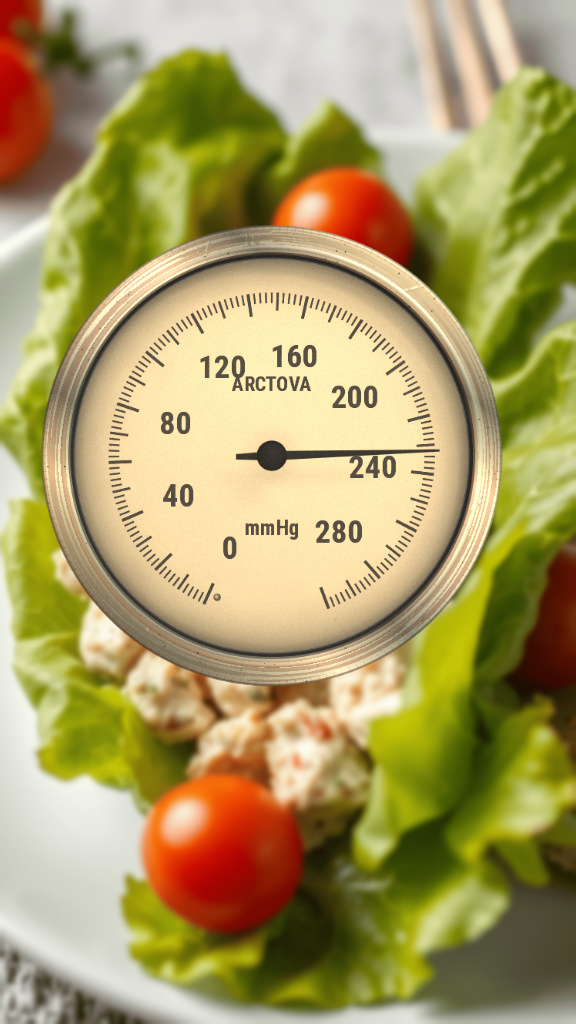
232 mmHg
